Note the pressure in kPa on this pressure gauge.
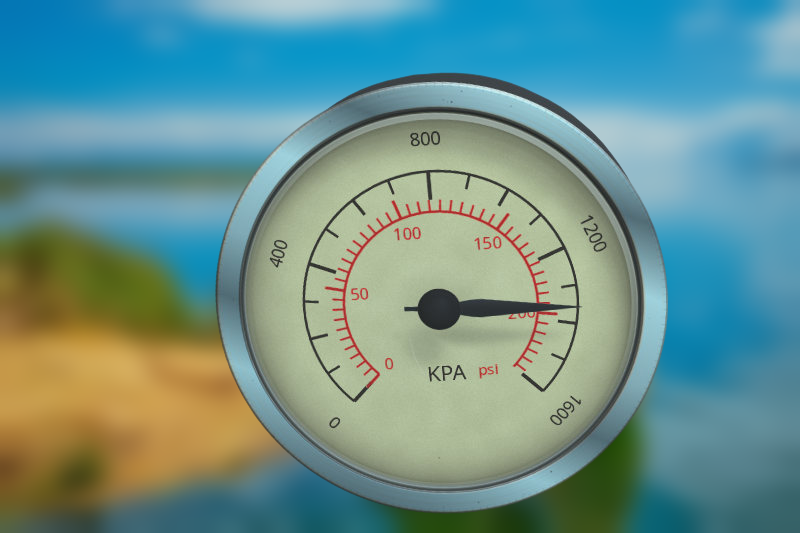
1350 kPa
